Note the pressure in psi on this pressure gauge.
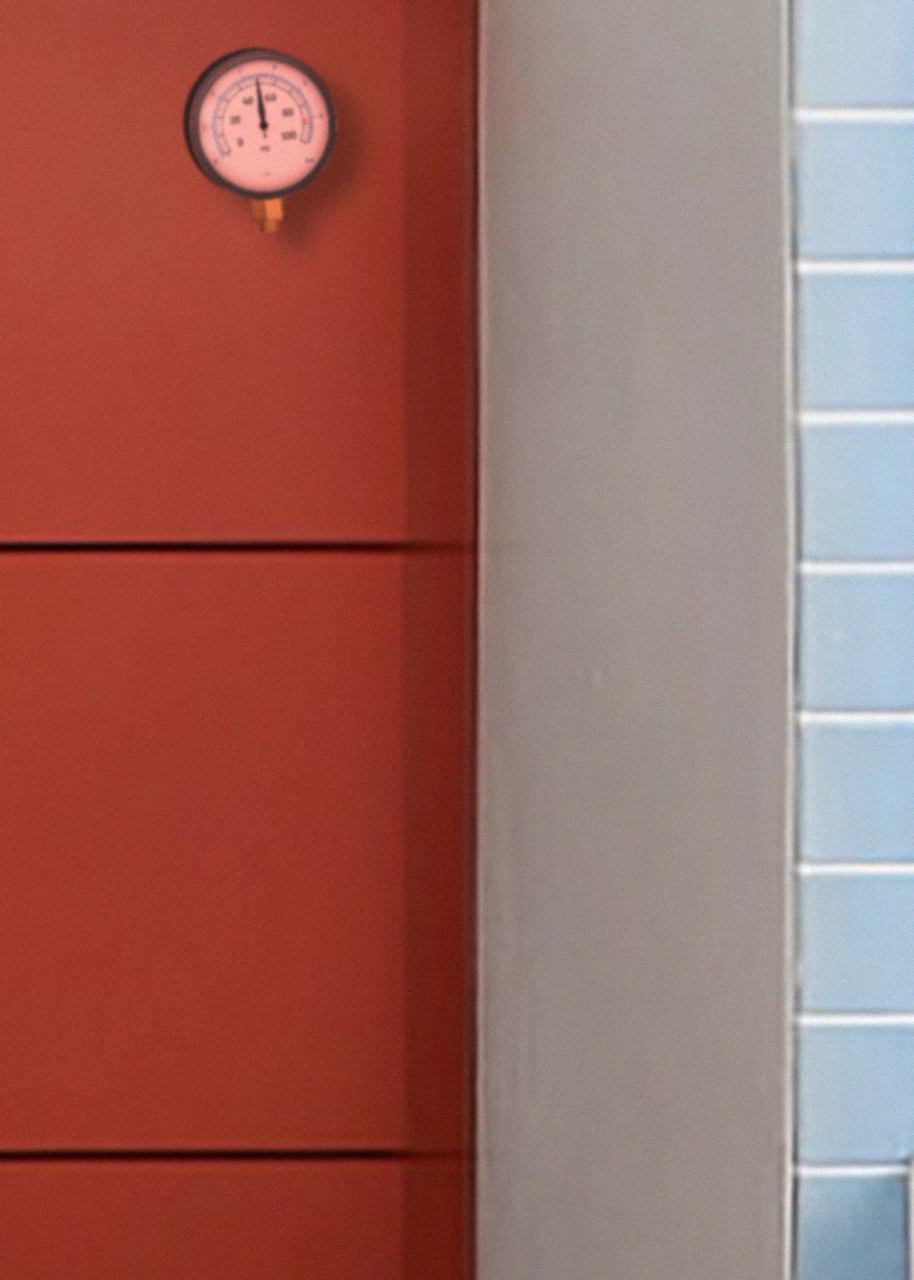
50 psi
